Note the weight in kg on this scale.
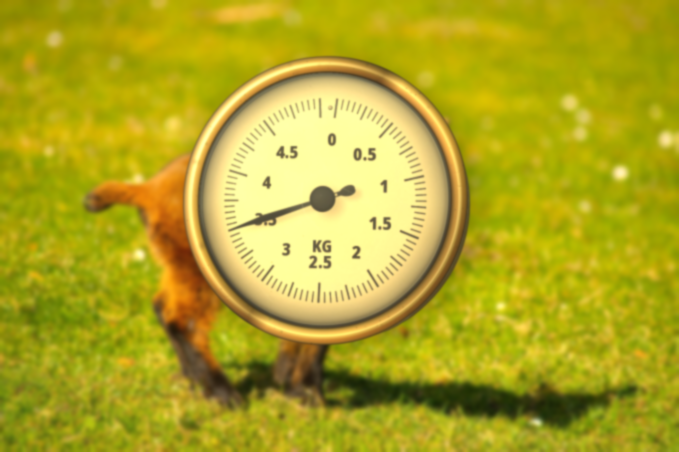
3.5 kg
